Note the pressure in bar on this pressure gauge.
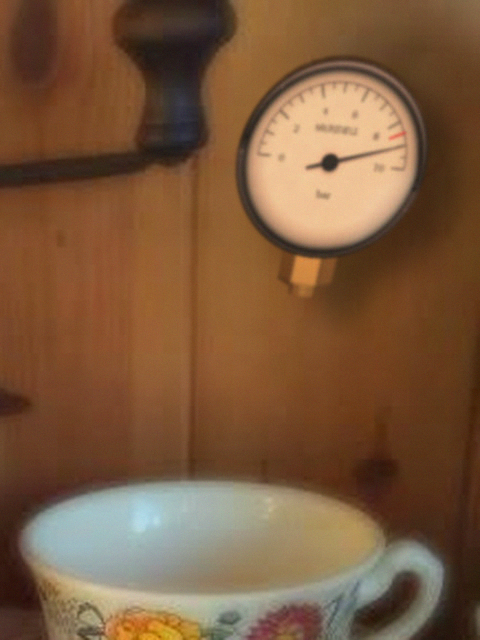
9 bar
